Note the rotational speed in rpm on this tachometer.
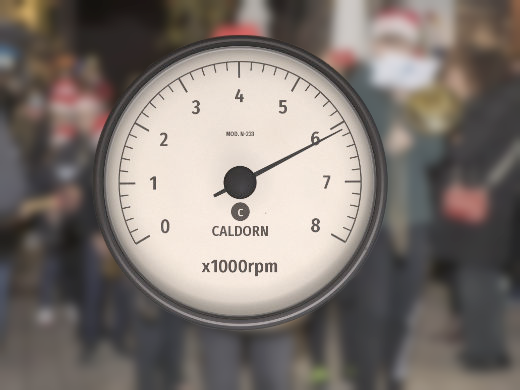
6100 rpm
